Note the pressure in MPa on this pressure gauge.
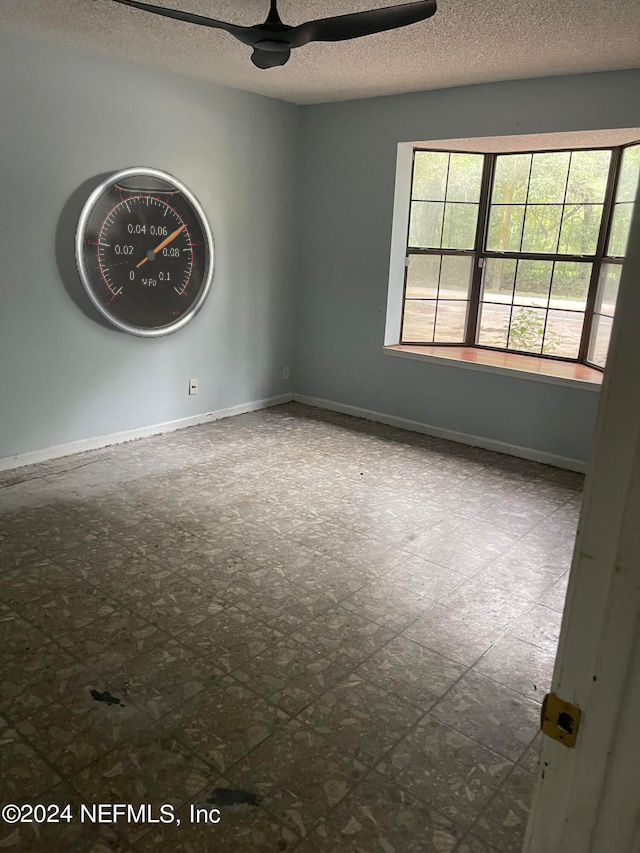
0.07 MPa
